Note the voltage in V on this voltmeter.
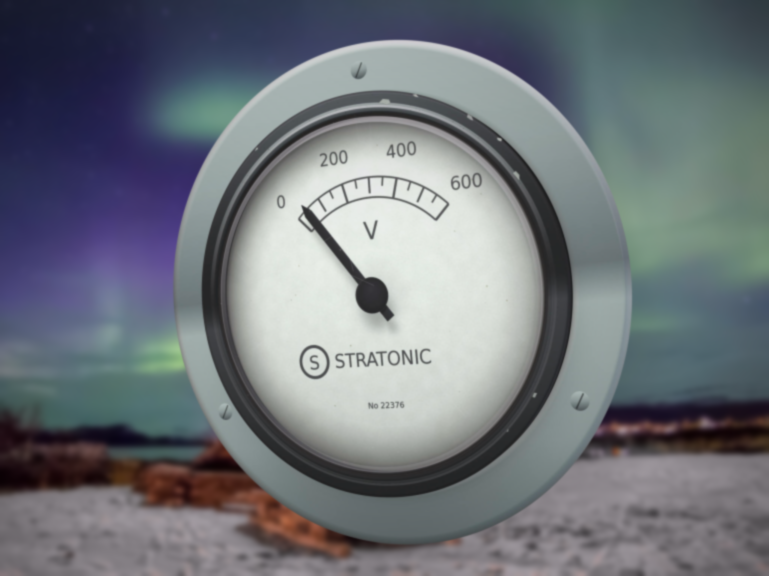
50 V
